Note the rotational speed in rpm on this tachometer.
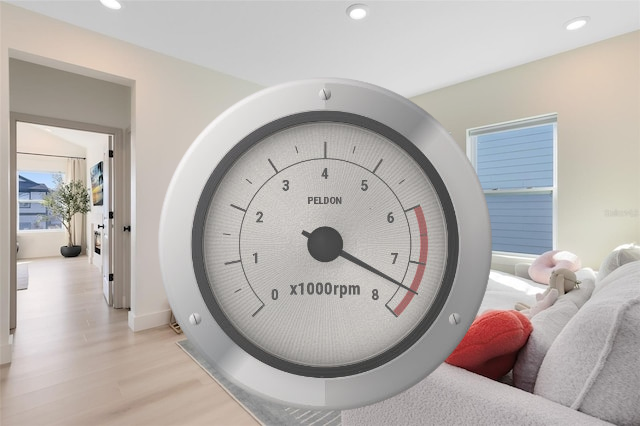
7500 rpm
